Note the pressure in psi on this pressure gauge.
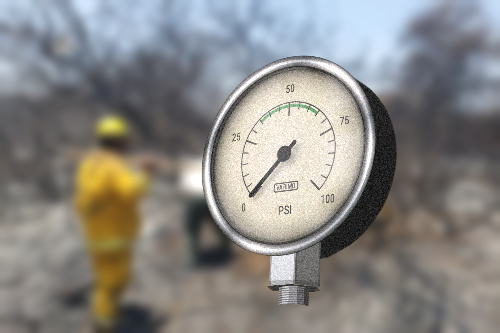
0 psi
